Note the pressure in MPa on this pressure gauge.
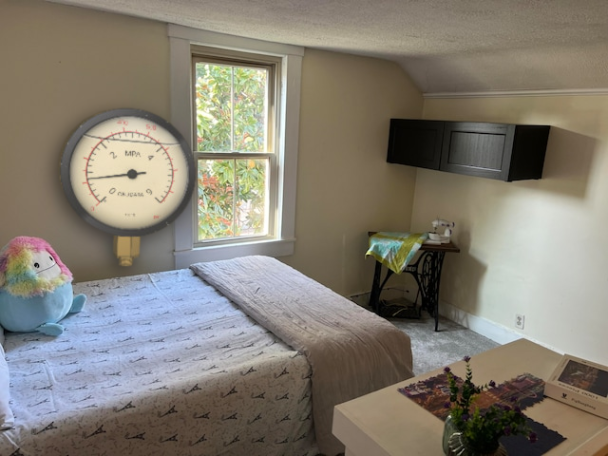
0.8 MPa
